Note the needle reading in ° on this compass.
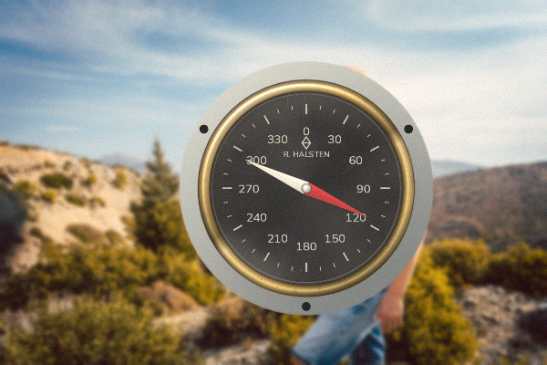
115 °
